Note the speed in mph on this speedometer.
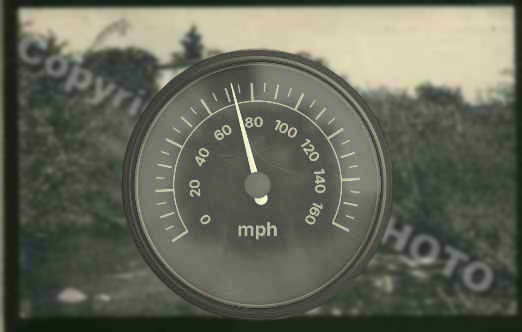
72.5 mph
